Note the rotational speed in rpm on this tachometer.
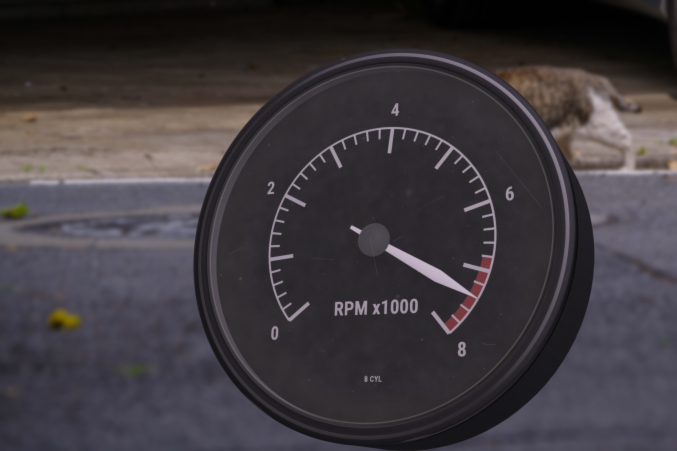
7400 rpm
